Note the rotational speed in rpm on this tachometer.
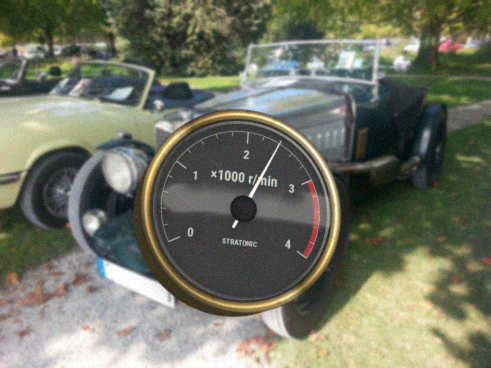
2400 rpm
